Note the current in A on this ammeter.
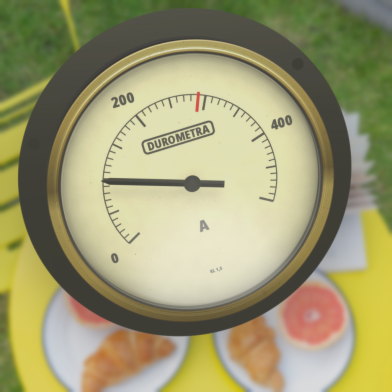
100 A
